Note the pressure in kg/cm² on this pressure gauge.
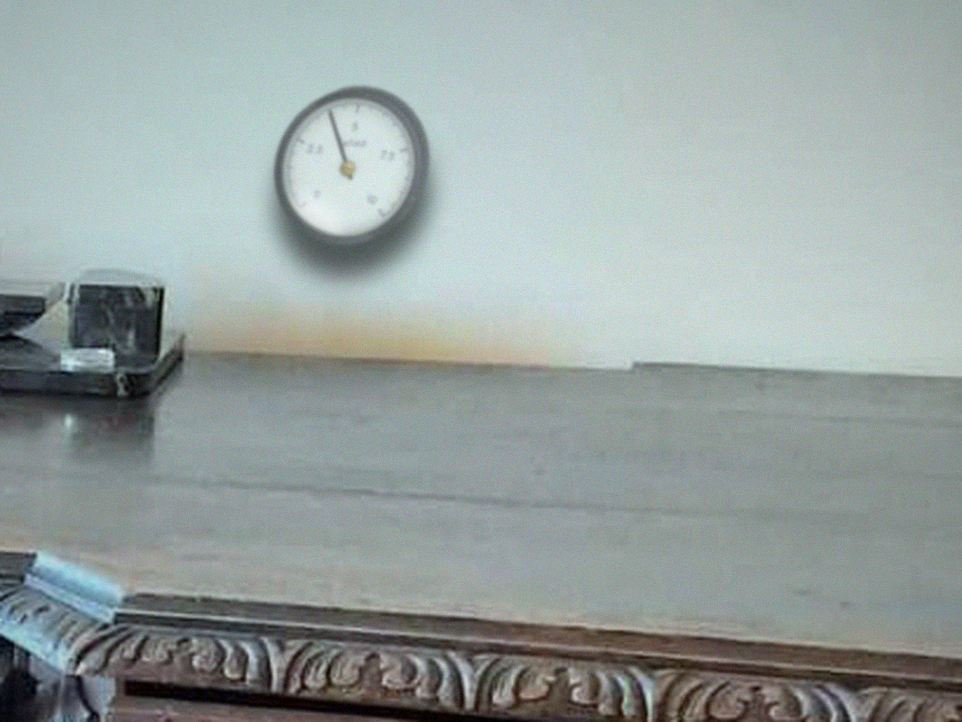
4 kg/cm²
